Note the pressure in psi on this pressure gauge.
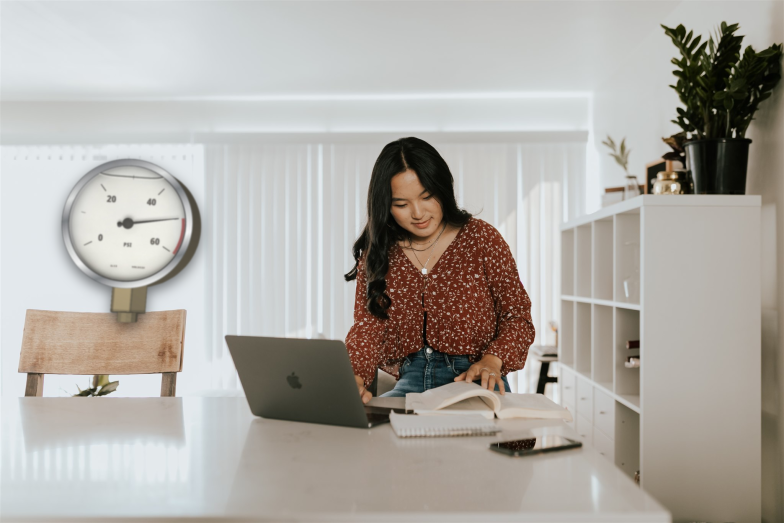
50 psi
